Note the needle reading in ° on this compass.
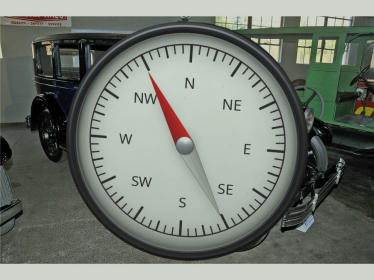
330 °
